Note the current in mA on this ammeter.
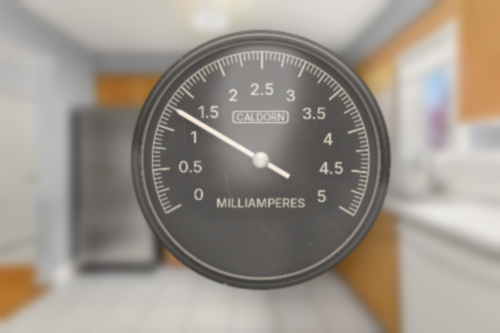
1.25 mA
